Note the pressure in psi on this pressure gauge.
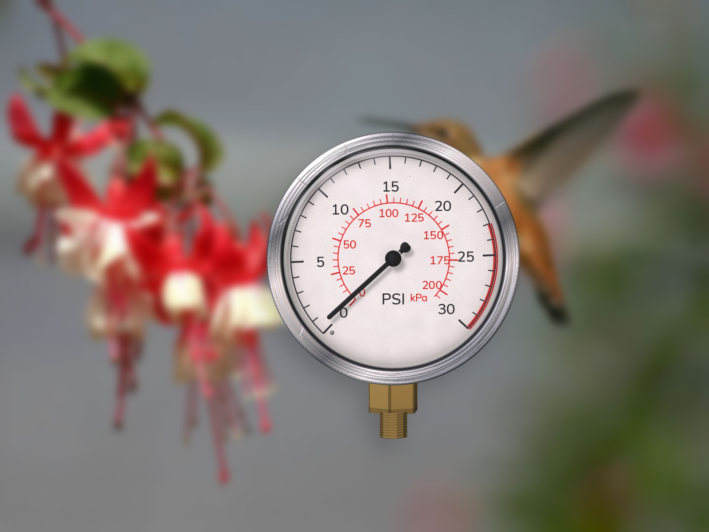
0.5 psi
